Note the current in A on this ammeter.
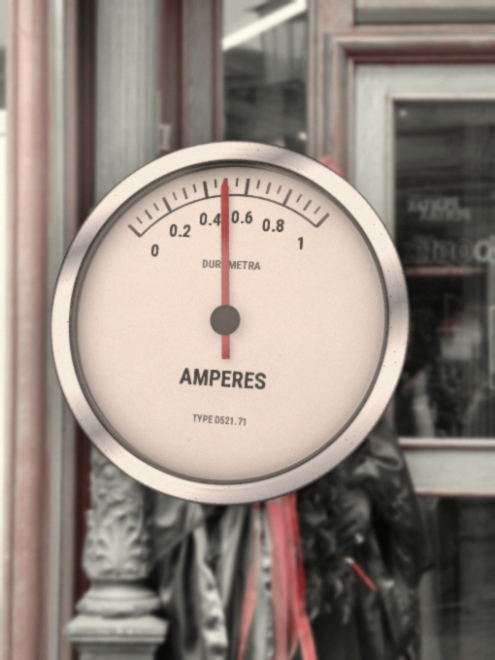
0.5 A
